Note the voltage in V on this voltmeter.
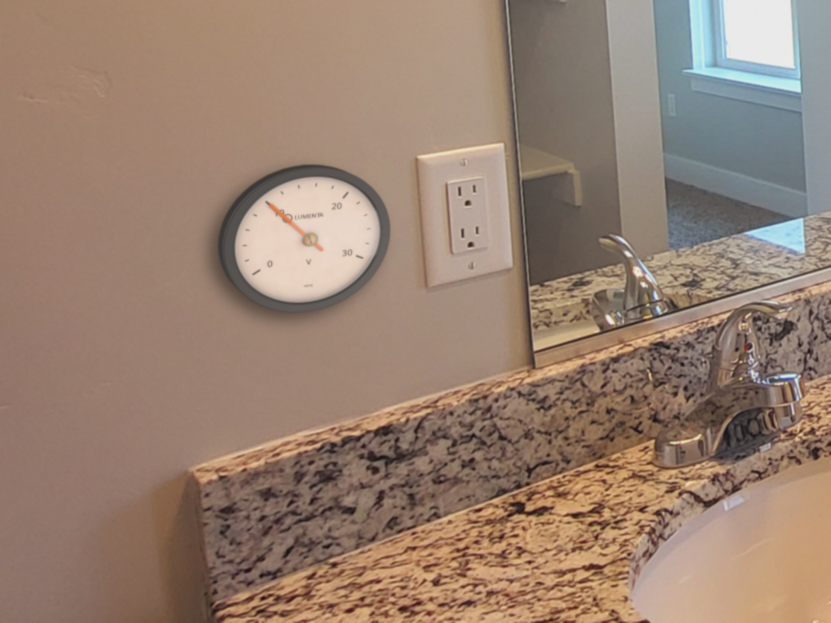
10 V
